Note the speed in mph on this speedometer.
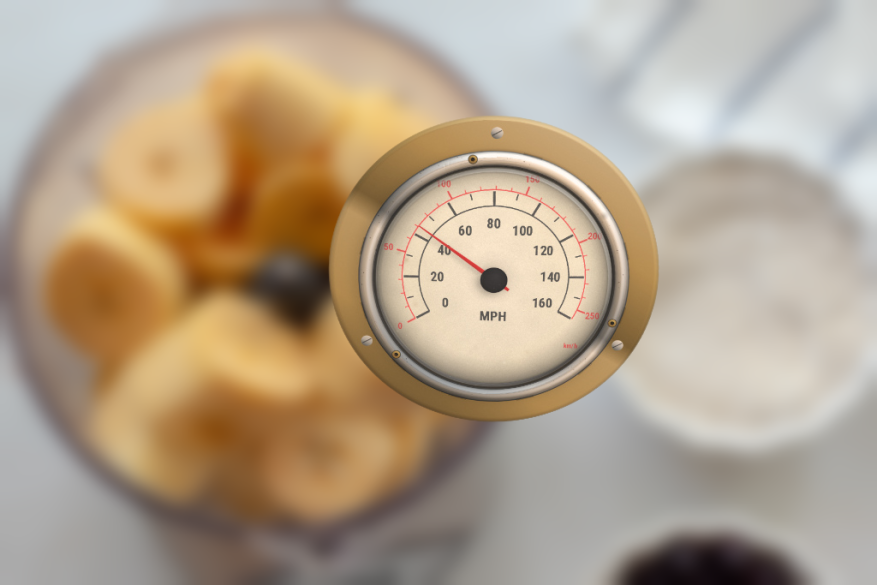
45 mph
